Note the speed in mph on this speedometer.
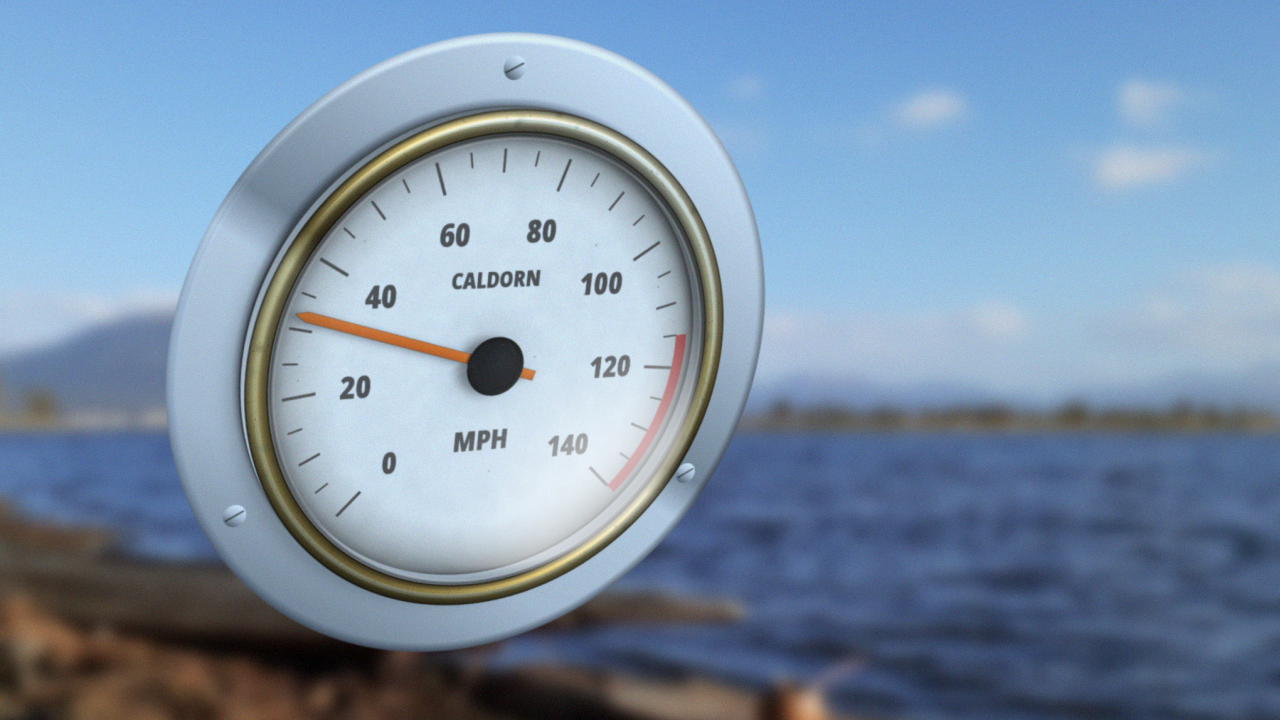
32.5 mph
